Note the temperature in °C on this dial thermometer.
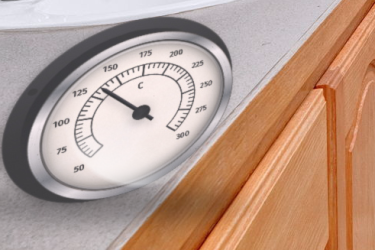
135 °C
